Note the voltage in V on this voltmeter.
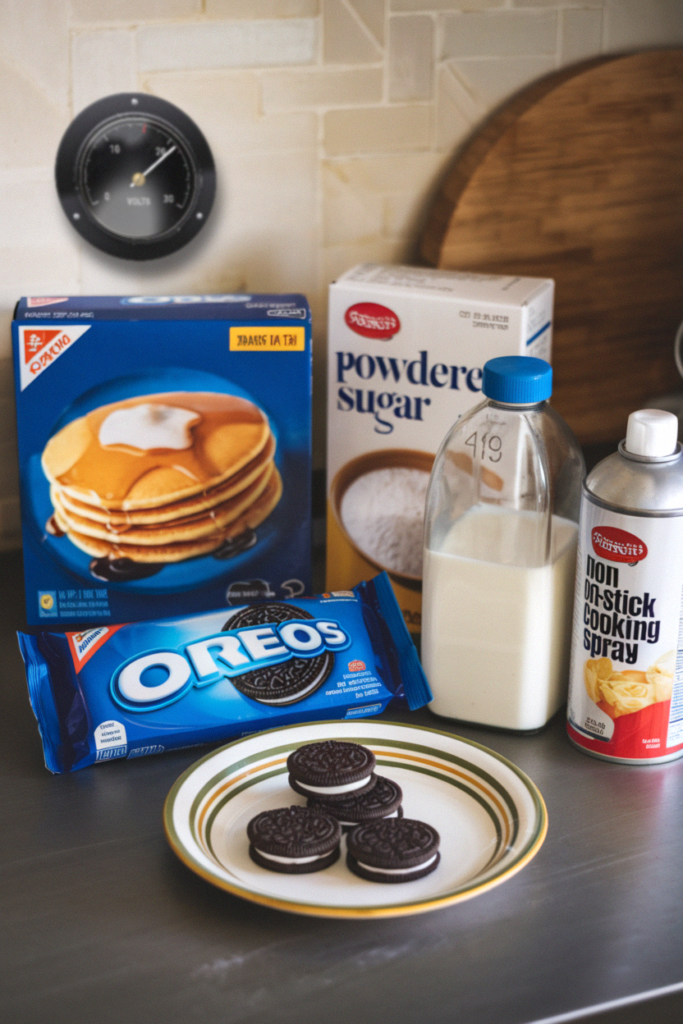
21 V
